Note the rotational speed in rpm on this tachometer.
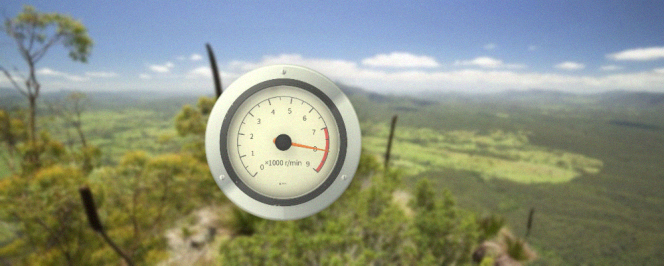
8000 rpm
